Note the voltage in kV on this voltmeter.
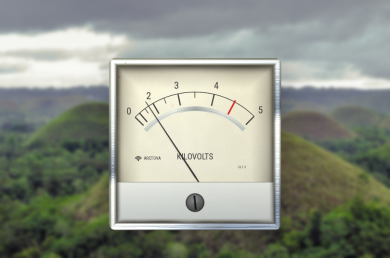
1.75 kV
